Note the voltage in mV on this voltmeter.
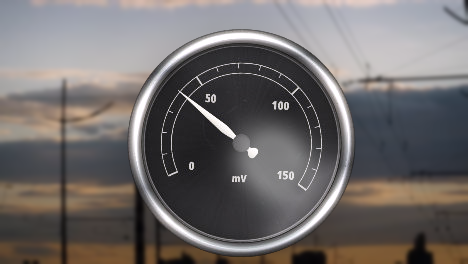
40 mV
